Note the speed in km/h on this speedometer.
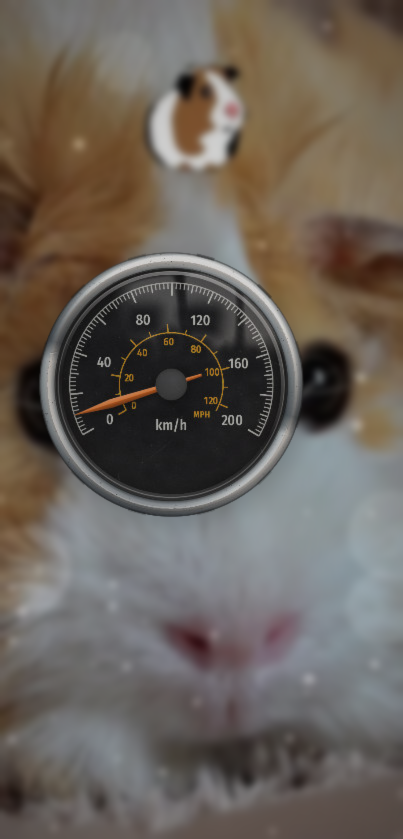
10 km/h
